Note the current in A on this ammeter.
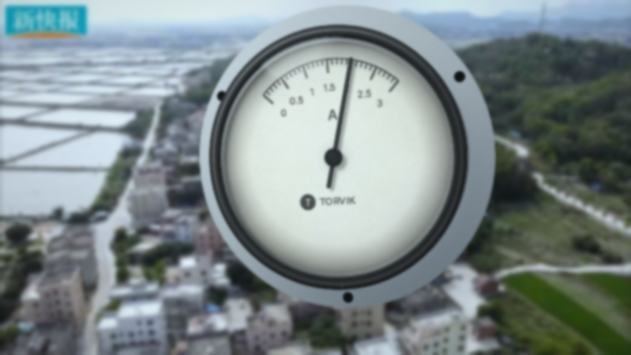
2 A
